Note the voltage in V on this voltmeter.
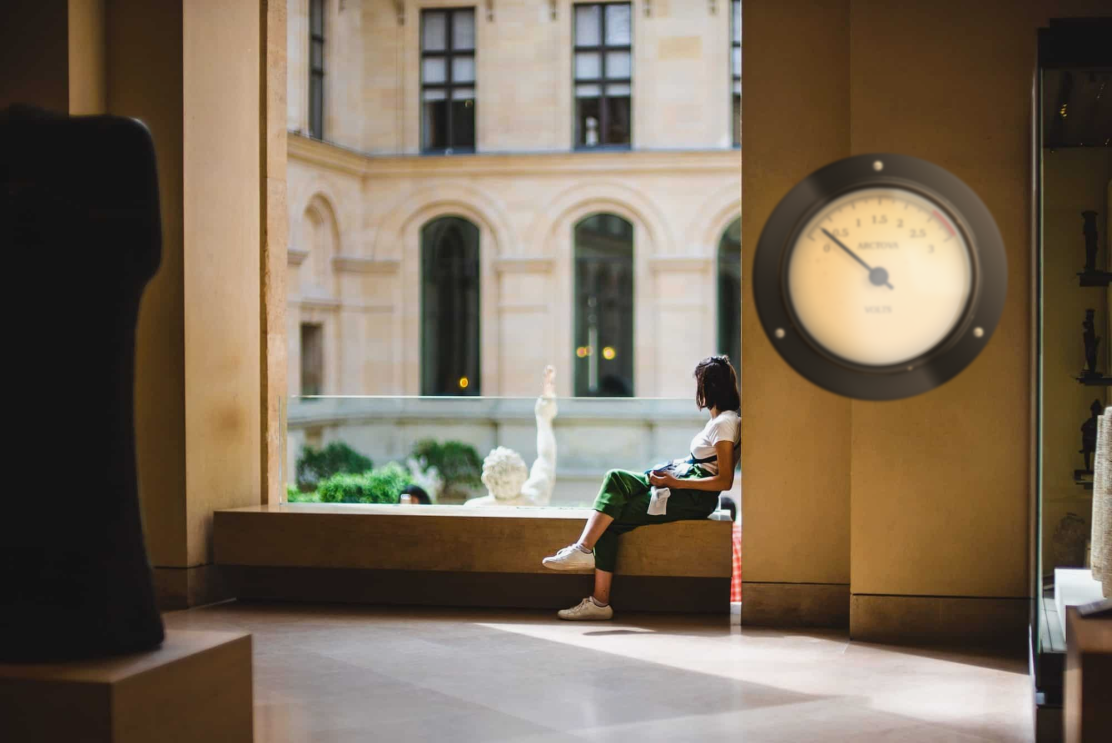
0.25 V
